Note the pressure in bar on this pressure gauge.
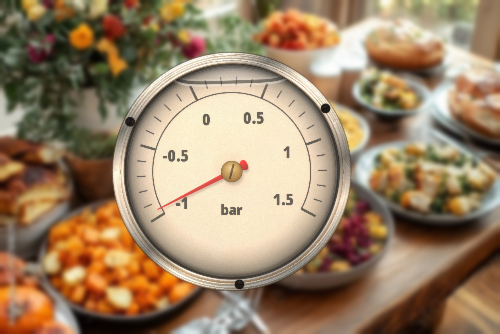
-0.95 bar
